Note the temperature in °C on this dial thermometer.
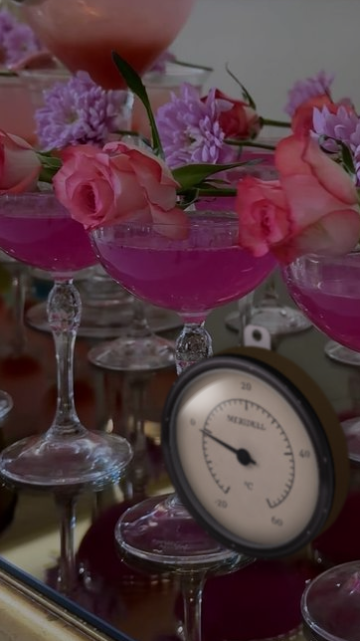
0 °C
